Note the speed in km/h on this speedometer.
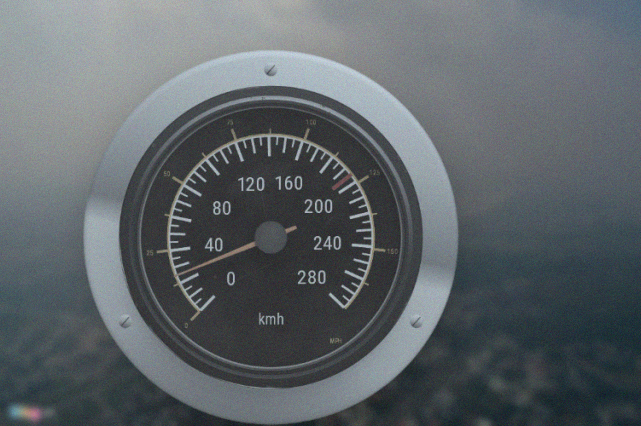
25 km/h
